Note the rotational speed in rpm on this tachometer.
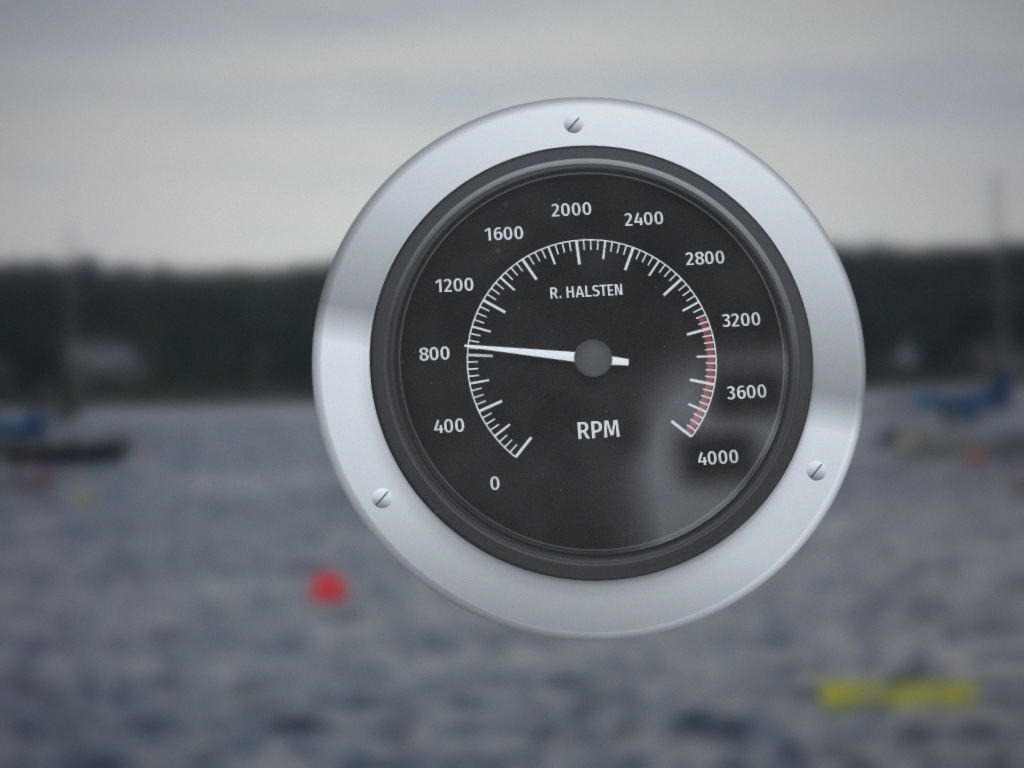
850 rpm
